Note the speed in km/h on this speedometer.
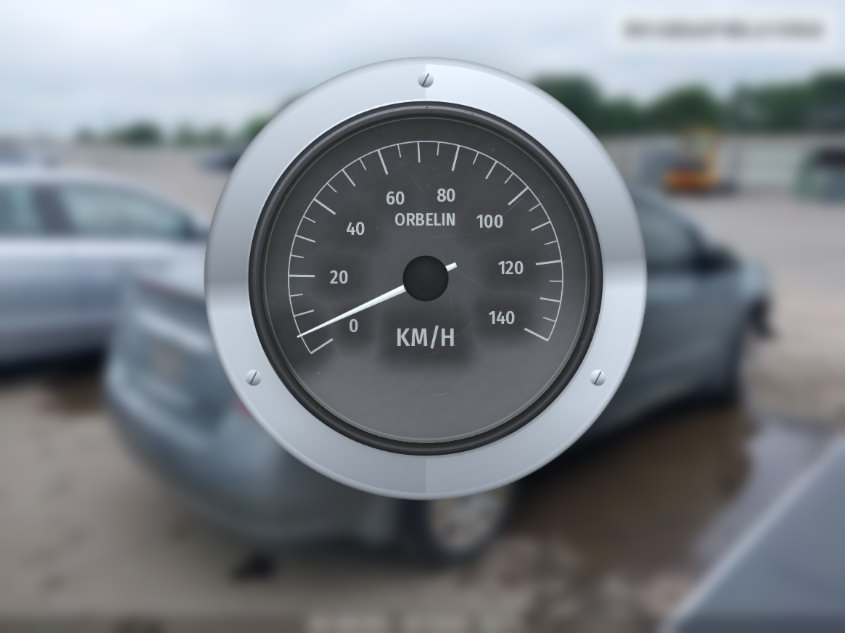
5 km/h
